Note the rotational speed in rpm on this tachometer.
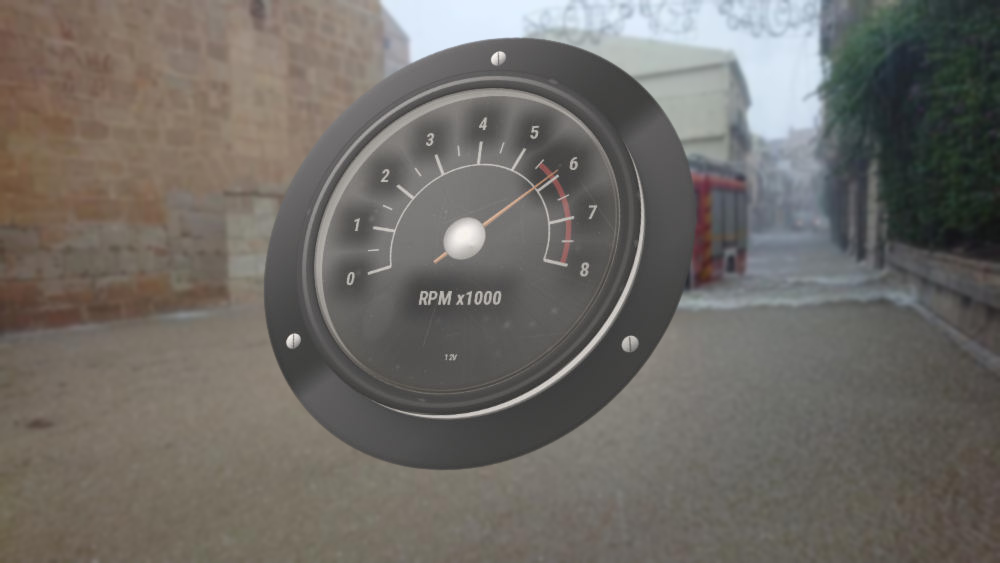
6000 rpm
